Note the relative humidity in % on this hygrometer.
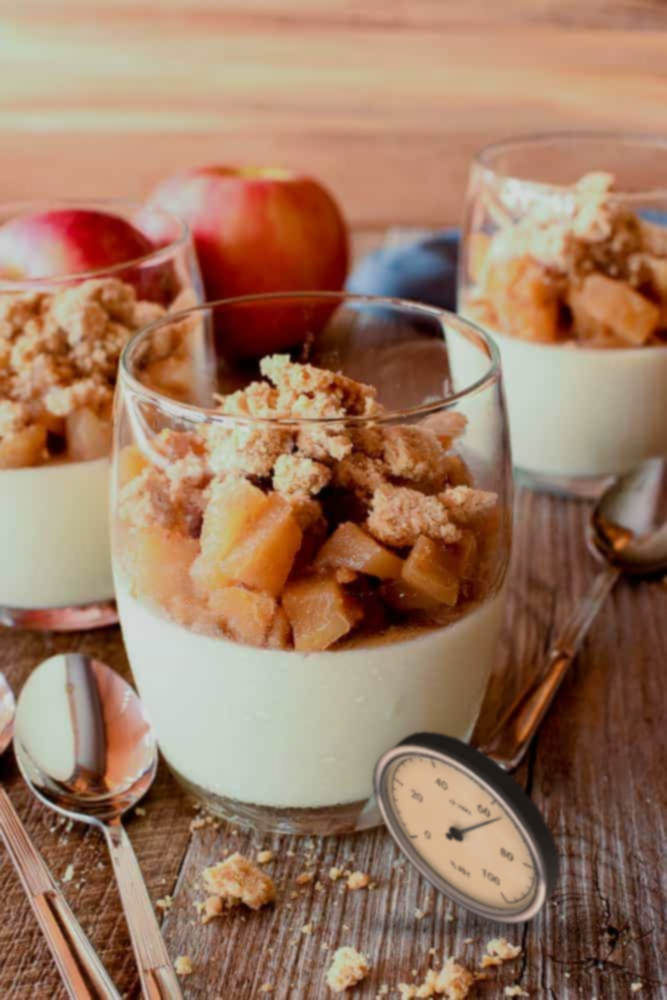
64 %
